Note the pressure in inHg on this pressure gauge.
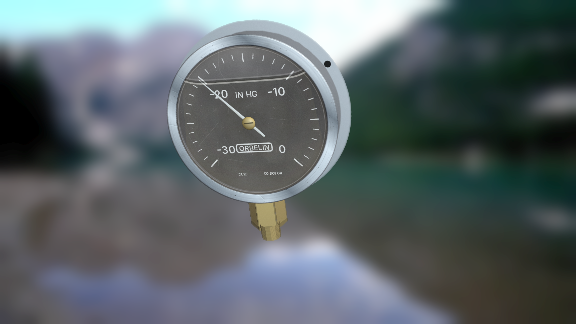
-20 inHg
